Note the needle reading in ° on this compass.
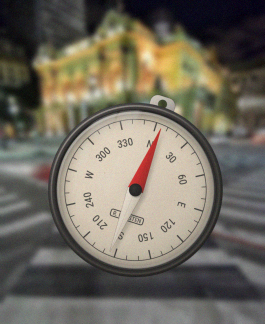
5 °
